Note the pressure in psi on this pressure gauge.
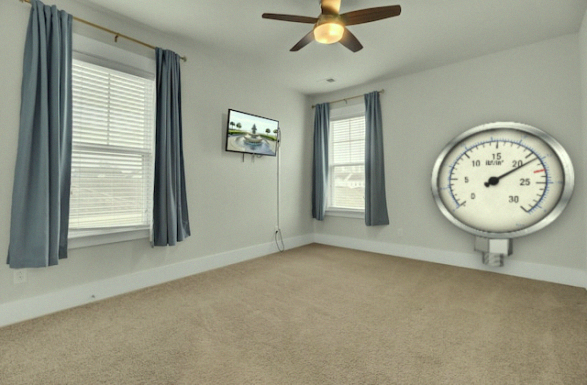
21 psi
